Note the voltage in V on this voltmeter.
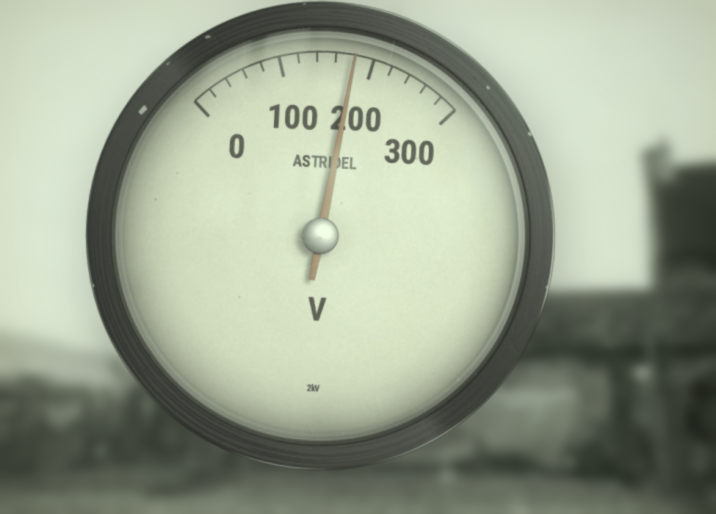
180 V
